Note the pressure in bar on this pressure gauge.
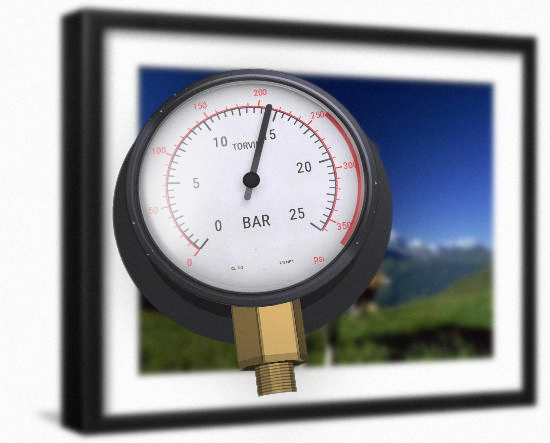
14.5 bar
